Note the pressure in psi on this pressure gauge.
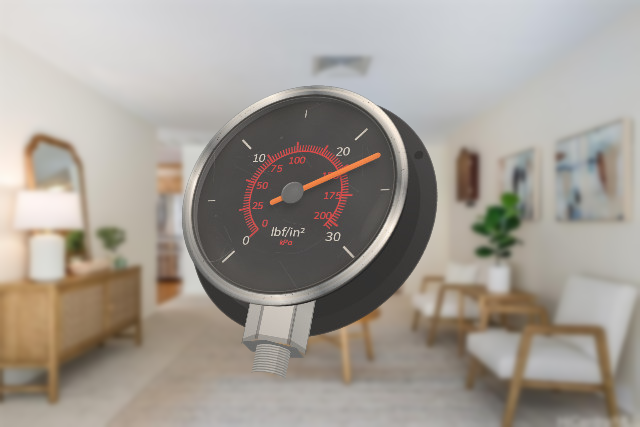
22.5 psi
